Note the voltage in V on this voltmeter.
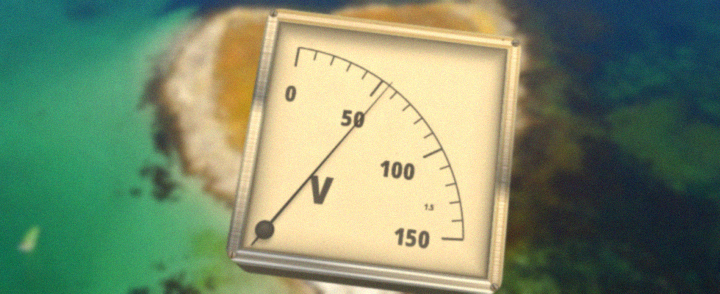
55 V
